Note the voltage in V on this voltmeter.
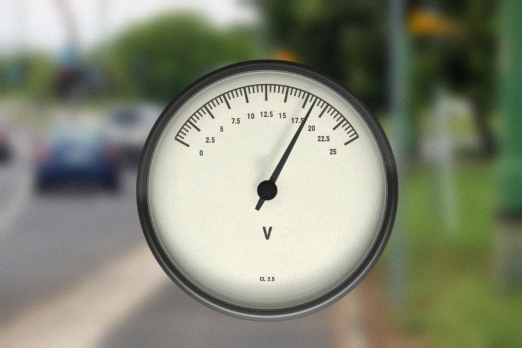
18.5 V
